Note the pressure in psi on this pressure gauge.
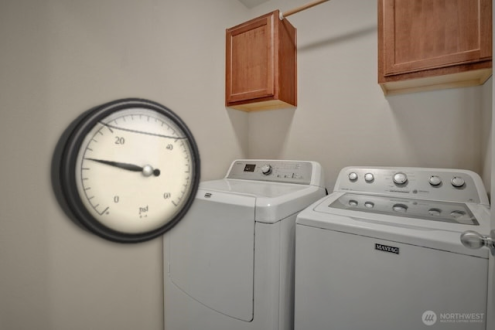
12 psi
